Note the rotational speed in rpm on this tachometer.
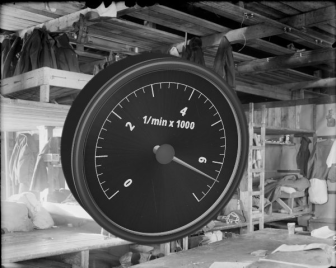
6400 rpm
